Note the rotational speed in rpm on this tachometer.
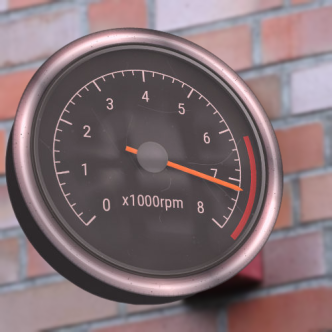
7200 rpm
